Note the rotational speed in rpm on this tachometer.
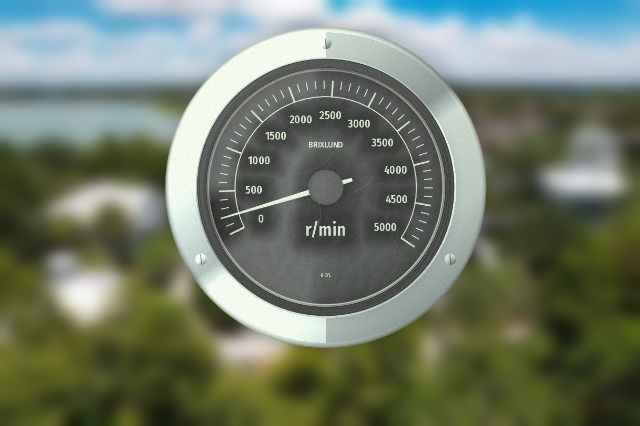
200 rpm
